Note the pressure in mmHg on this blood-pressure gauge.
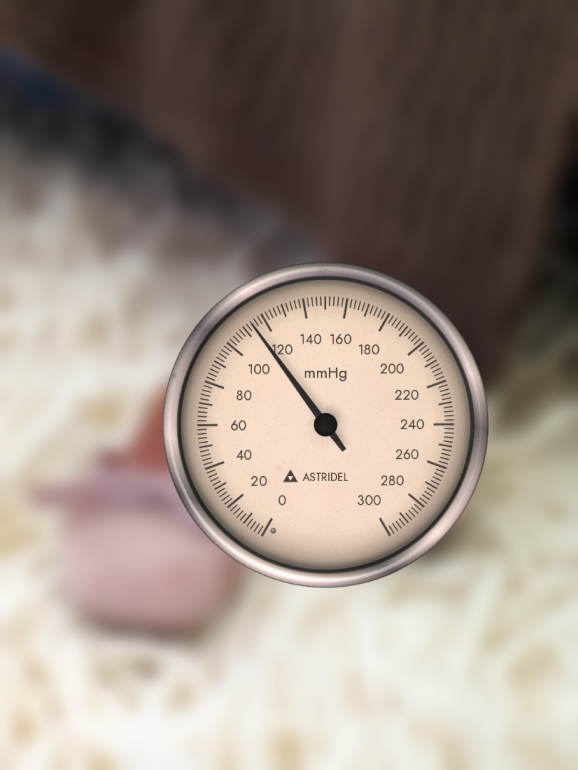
114 mmHg
